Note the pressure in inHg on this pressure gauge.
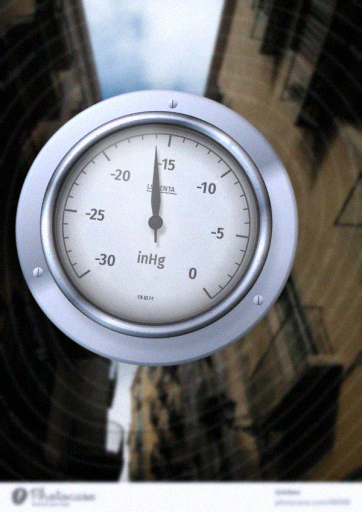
-16 inHg
